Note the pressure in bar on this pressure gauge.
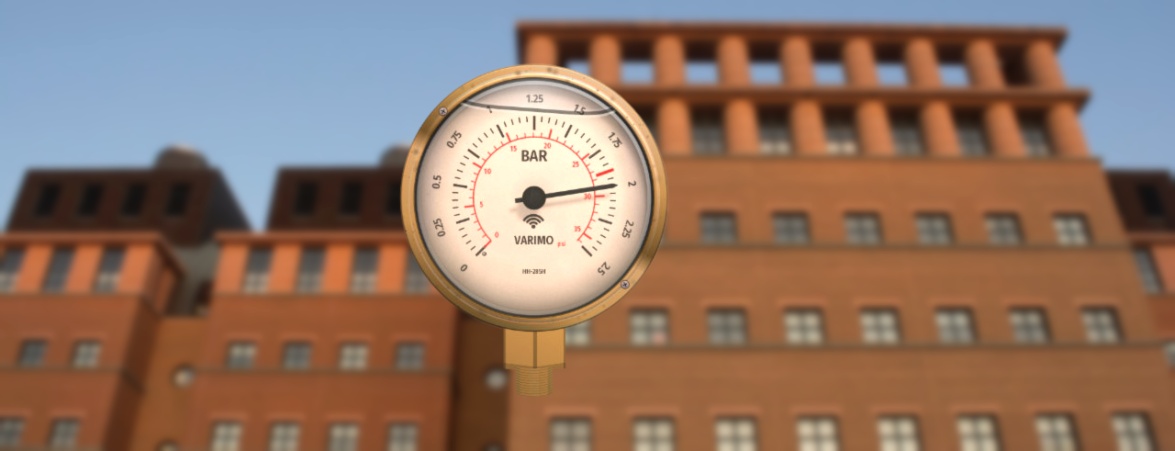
2 bar
